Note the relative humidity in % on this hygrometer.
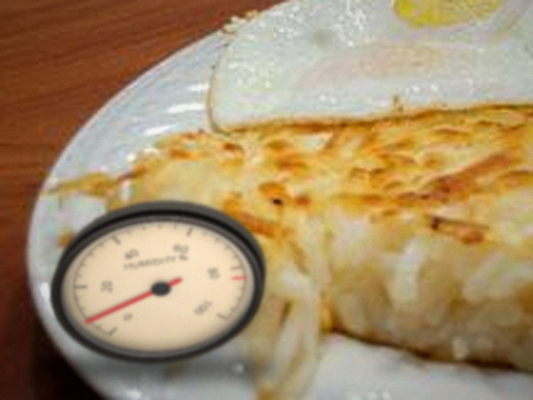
8 %
